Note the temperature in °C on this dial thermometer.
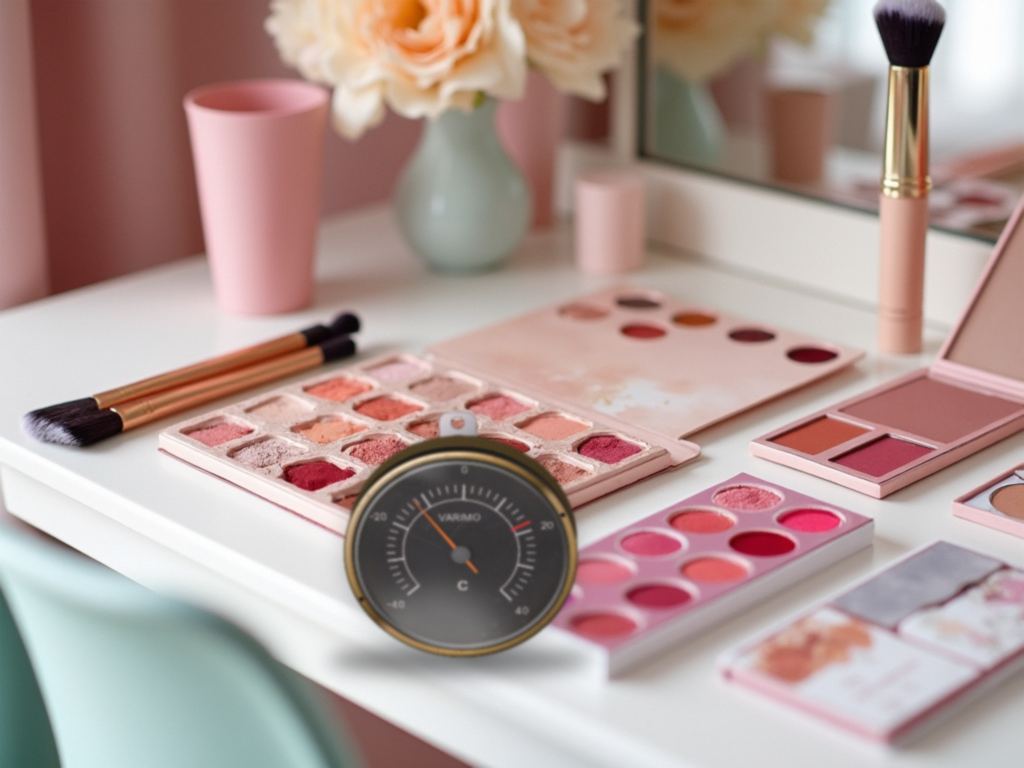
-12 °C
